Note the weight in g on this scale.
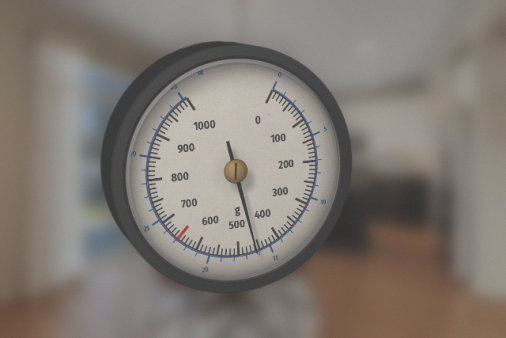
460 g
